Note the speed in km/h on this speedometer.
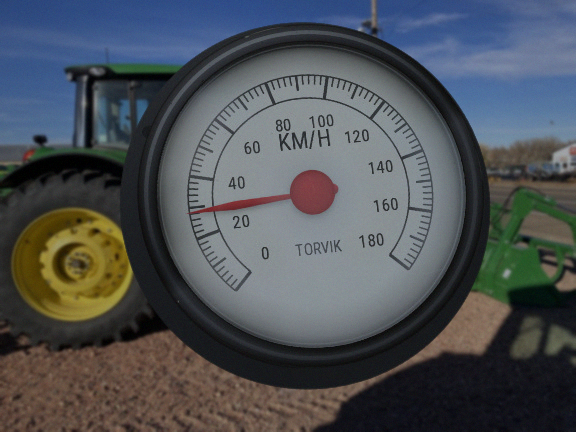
28 km/h
